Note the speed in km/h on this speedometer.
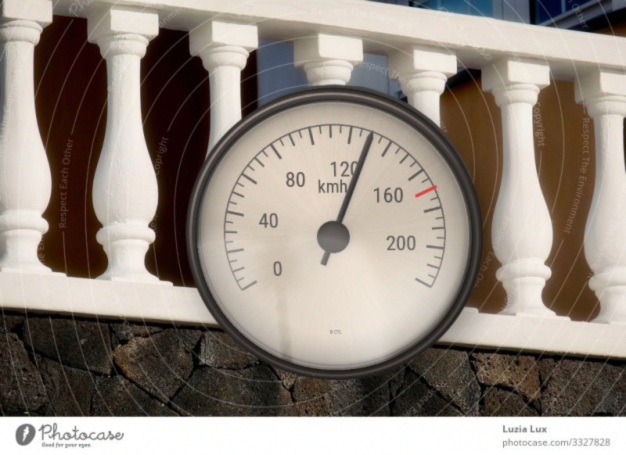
130 km/h
